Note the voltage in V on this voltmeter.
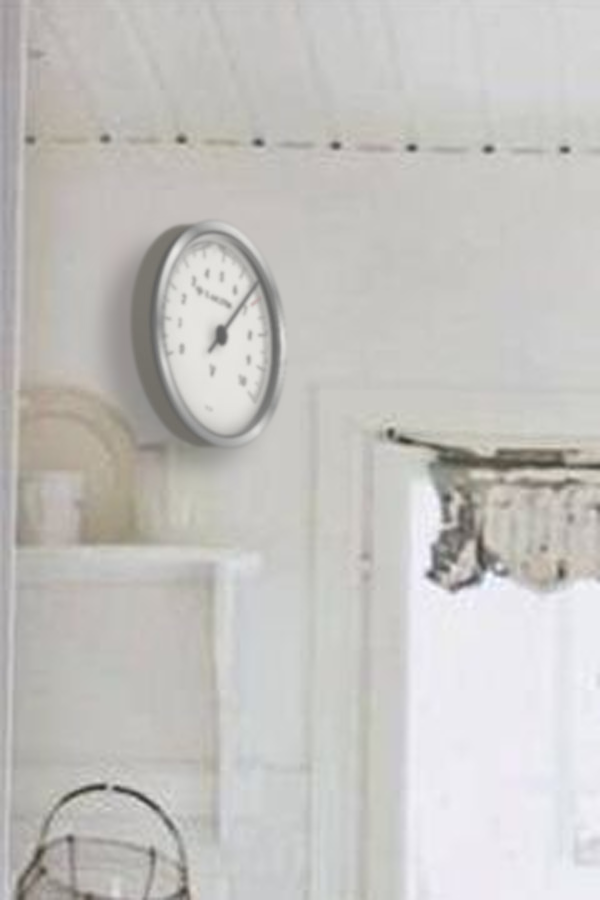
6.5 V
